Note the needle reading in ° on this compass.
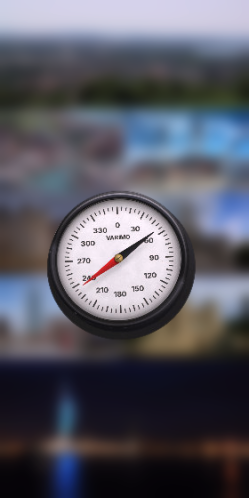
235 °
